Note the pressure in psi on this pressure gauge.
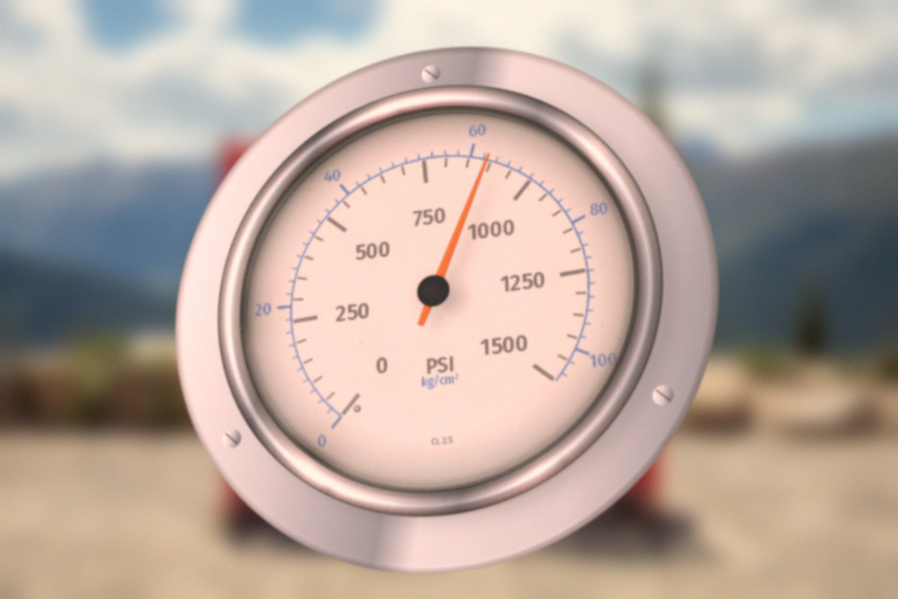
900 psi
